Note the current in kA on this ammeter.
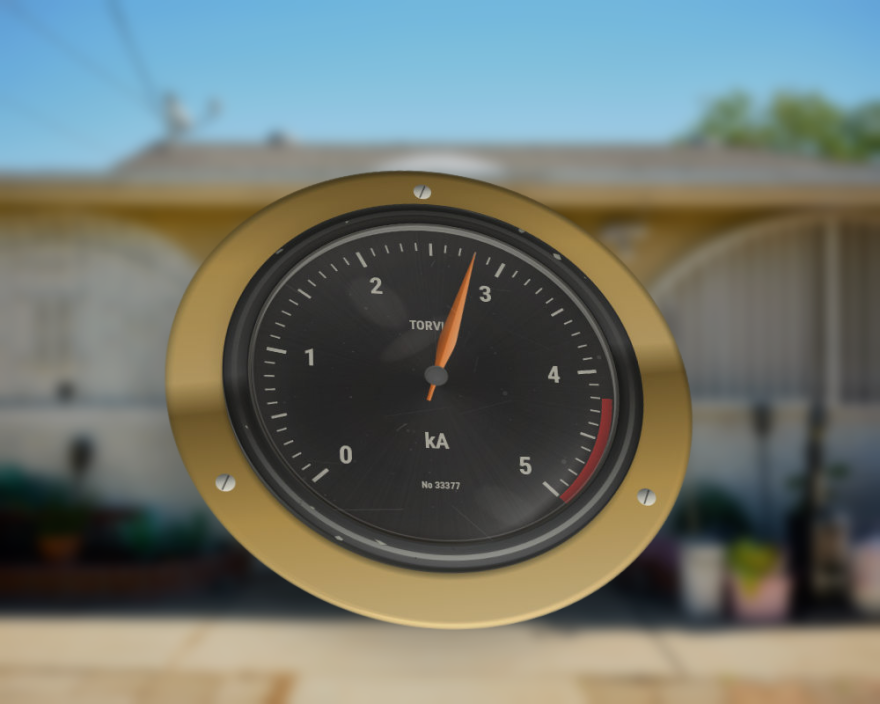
2.8 kA
